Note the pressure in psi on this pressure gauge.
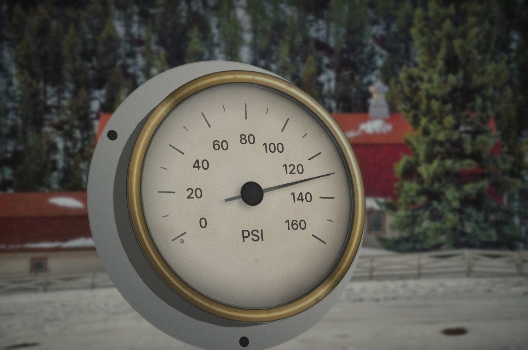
130 psi
